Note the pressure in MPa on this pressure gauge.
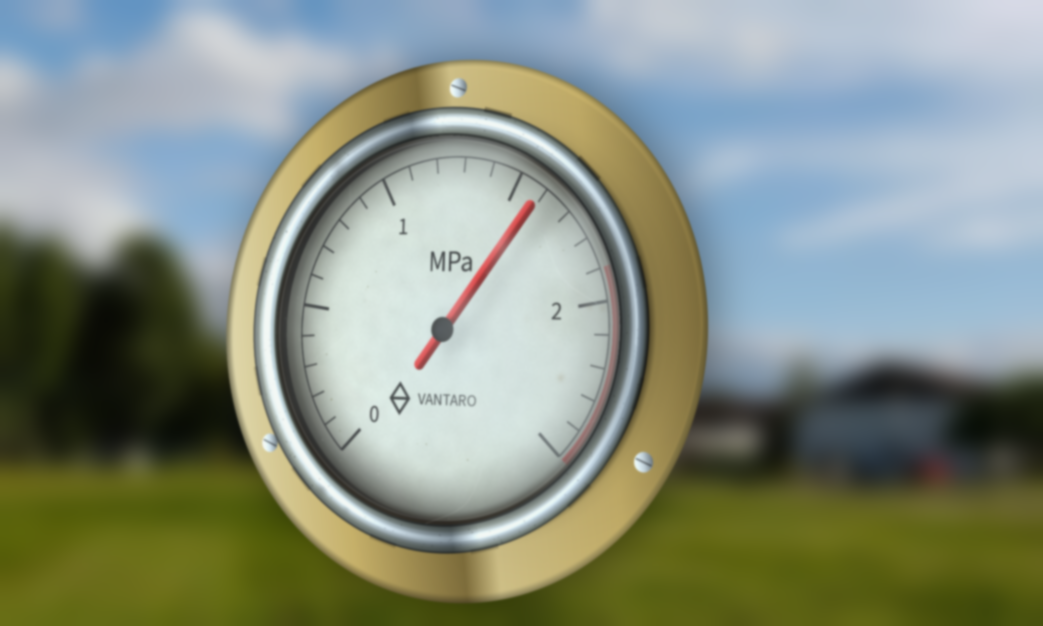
1.6 MPa
